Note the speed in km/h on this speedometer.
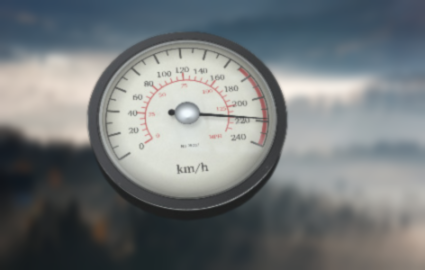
220 km/h
